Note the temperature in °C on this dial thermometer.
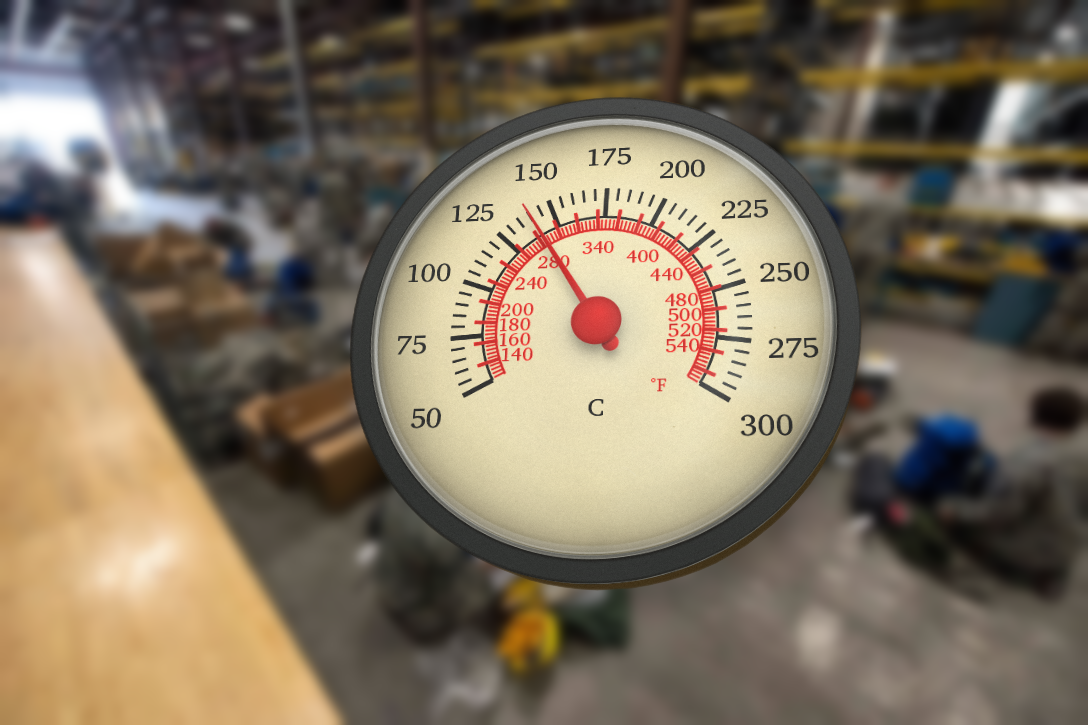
140 °C
